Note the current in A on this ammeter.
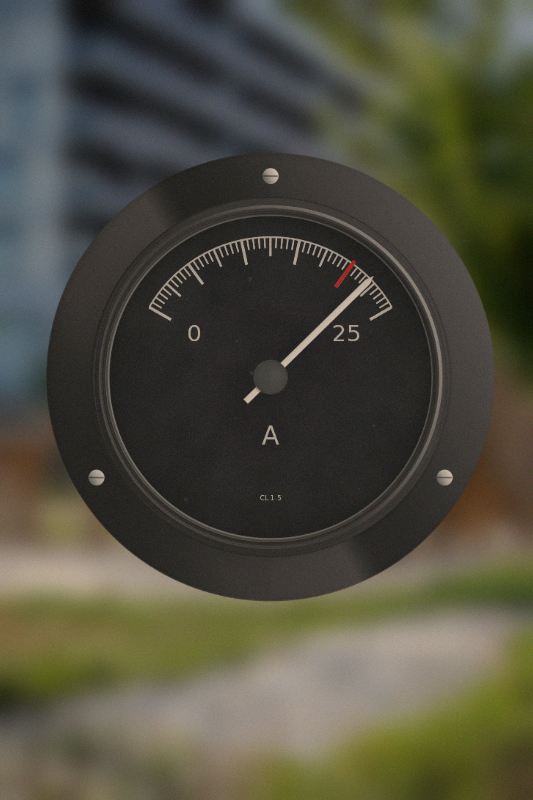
22 A
